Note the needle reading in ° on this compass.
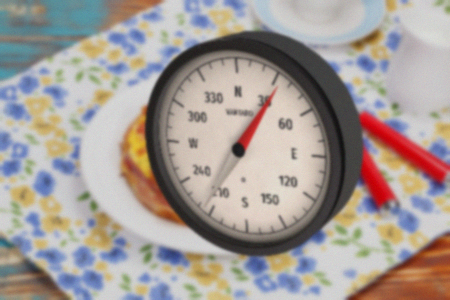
35 °
